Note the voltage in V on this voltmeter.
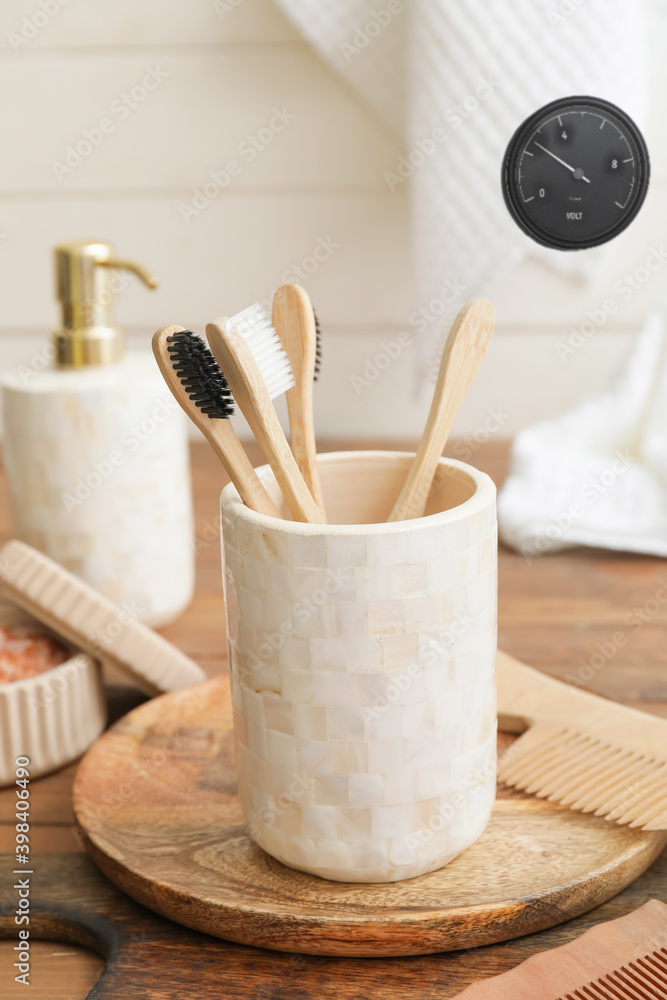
2.5 V
